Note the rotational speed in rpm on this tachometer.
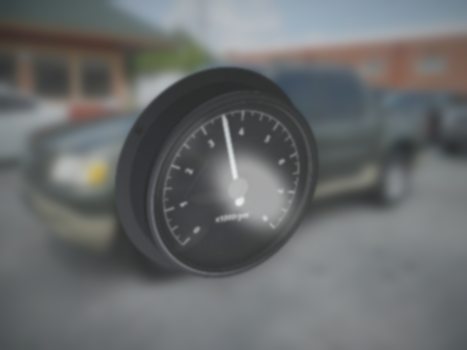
3500 rpm
